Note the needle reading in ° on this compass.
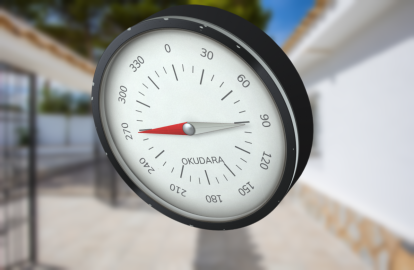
270 °
